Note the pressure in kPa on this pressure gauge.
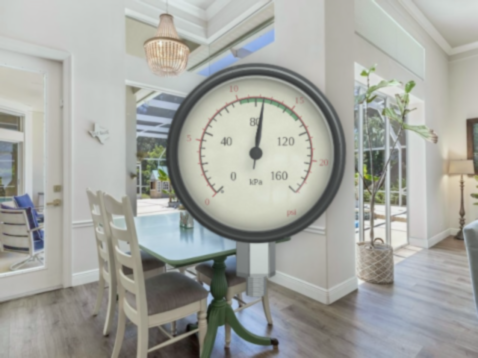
85 kPa
